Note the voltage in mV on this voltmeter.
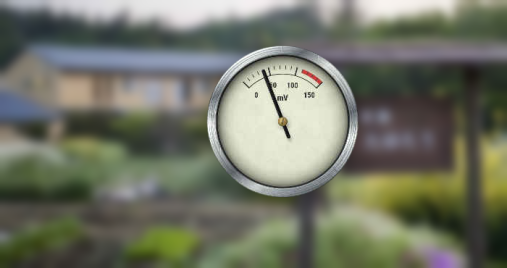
40 mV
